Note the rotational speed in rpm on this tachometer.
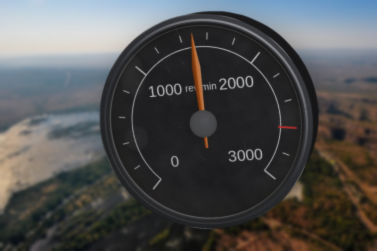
1500 rpm
